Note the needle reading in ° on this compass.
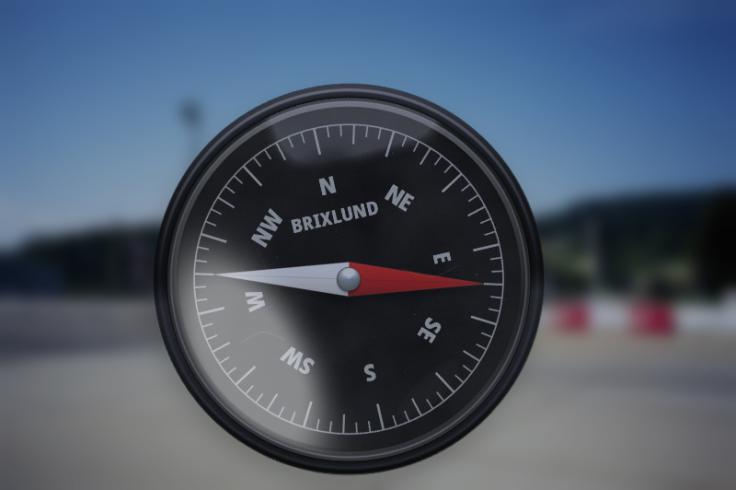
105 °
